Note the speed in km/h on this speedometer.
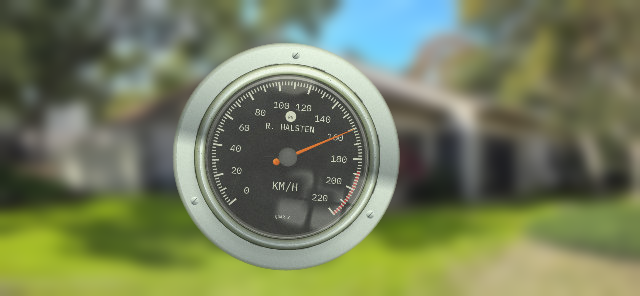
160 km/h
